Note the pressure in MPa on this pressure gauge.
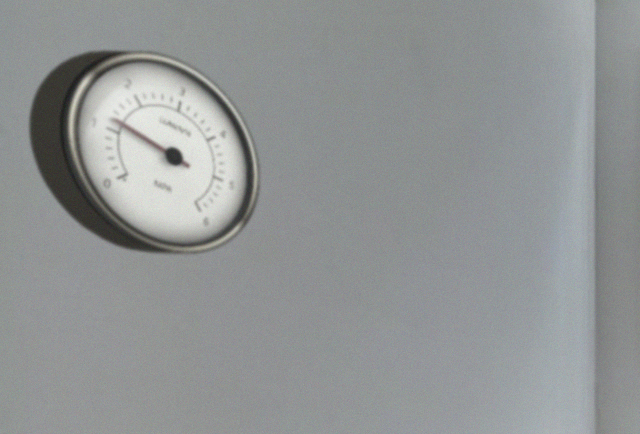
1.2 MPa
